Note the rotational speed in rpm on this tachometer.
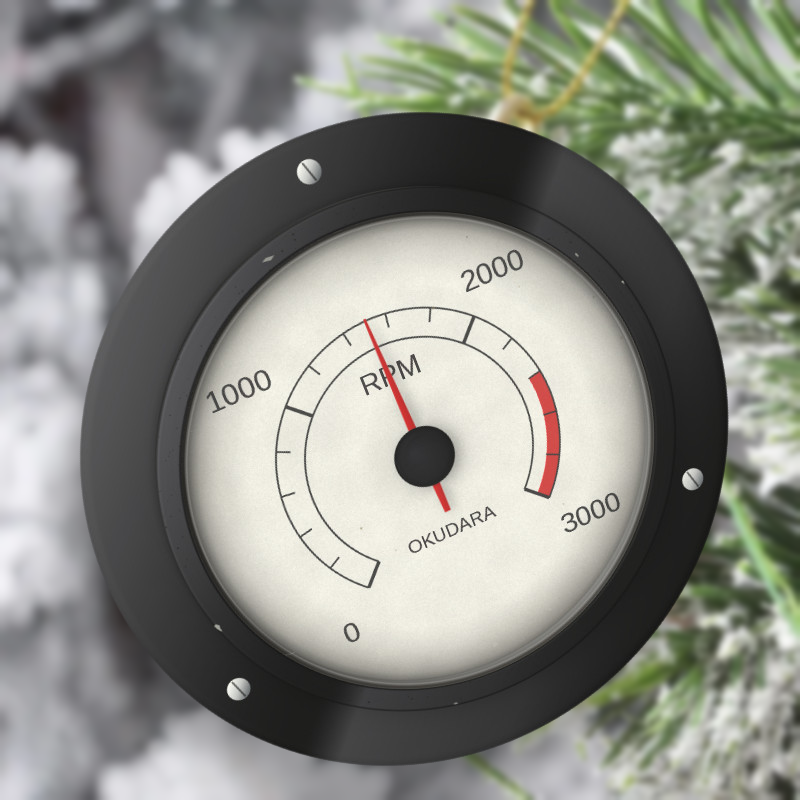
1500 rpm
